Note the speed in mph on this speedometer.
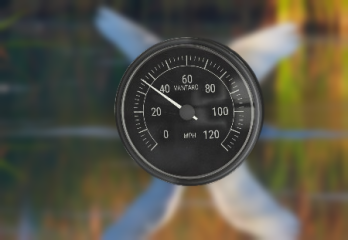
36 mph
